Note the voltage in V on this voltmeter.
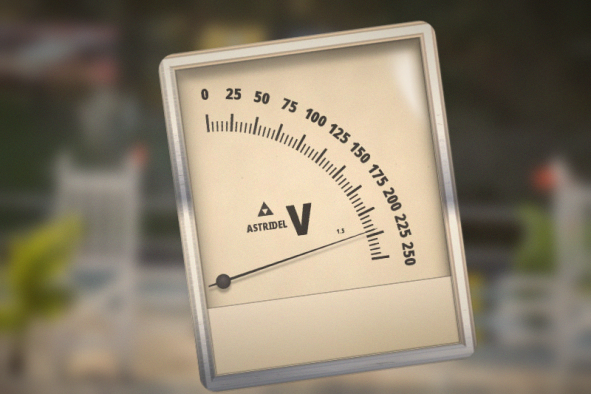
220 V
